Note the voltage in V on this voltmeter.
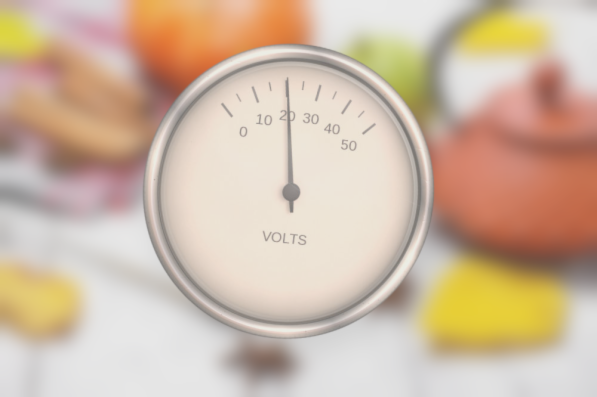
20 V
